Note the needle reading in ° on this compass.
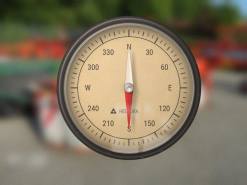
180 °
